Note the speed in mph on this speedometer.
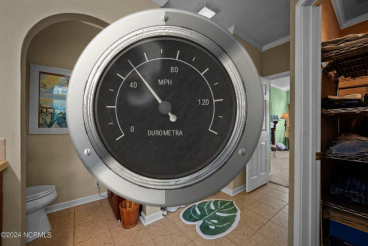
50 mph
